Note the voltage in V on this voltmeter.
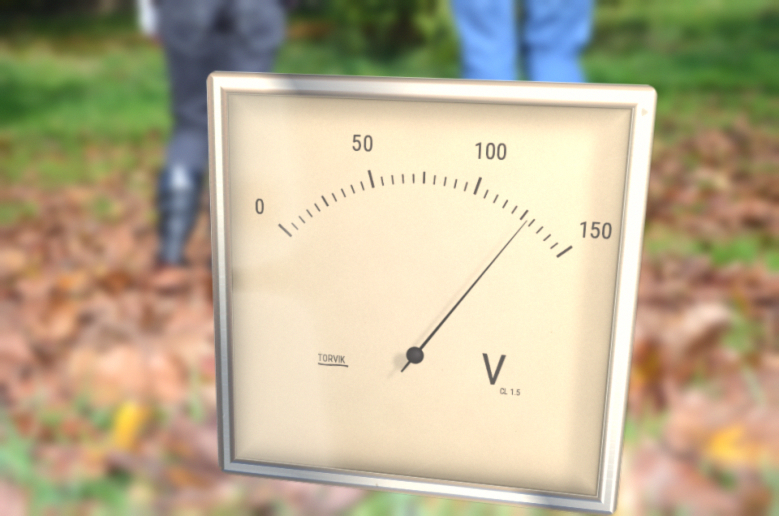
127.5 V
